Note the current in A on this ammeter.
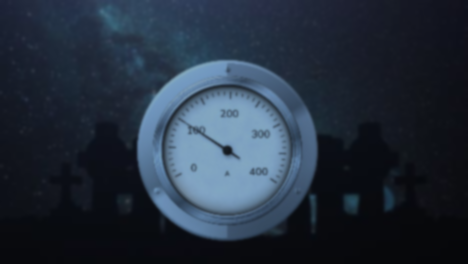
100 A
